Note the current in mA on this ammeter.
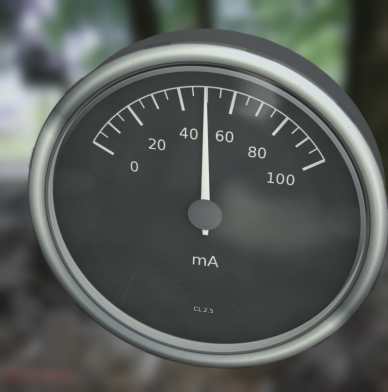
50 mA
